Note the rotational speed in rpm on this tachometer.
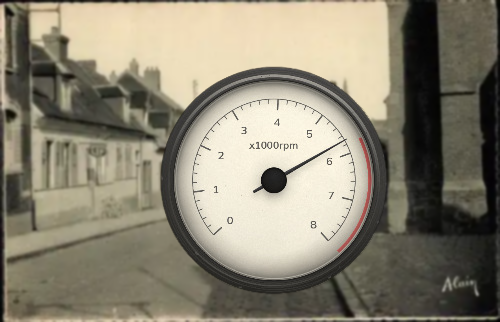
5700 rpm
